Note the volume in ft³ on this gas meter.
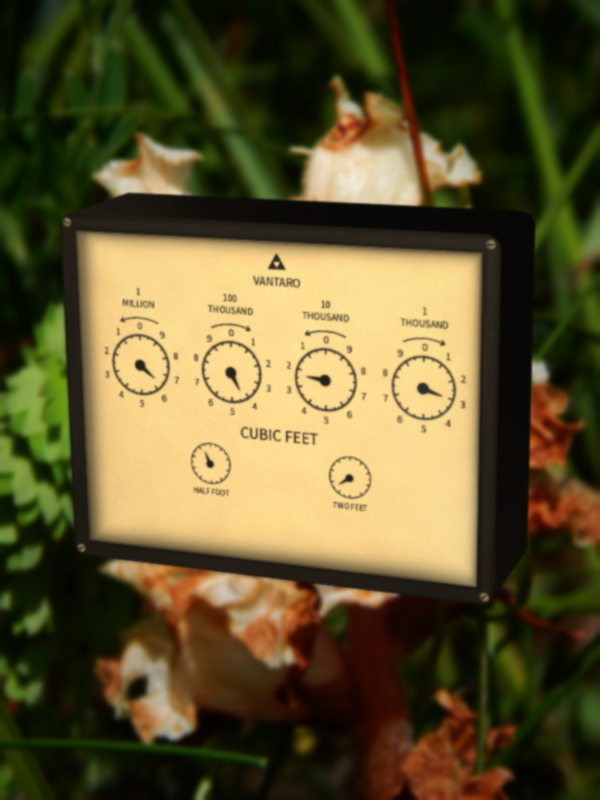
642300 ft³
